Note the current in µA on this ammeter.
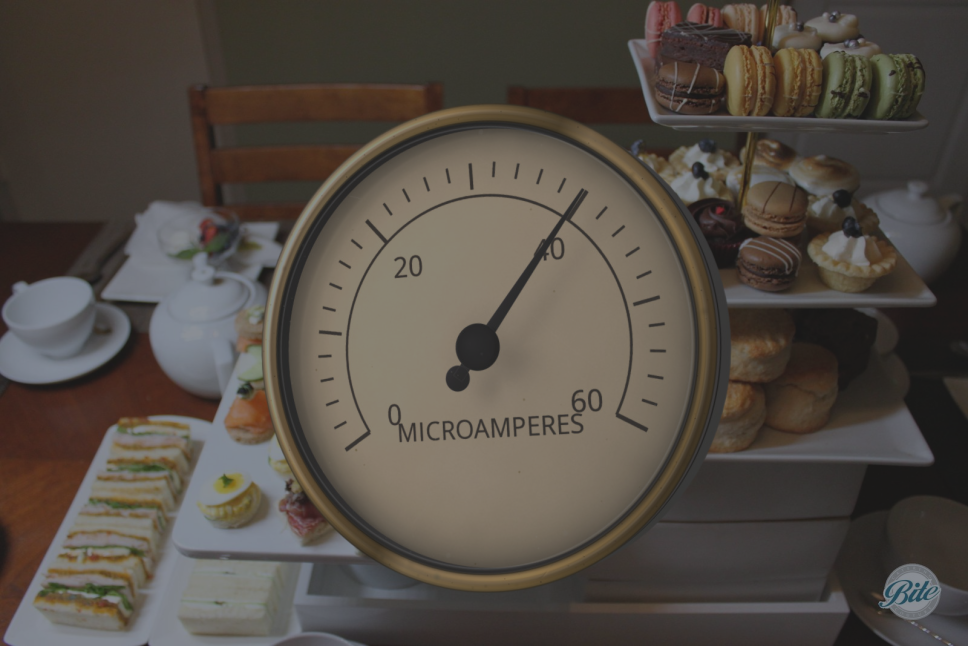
40 µA
